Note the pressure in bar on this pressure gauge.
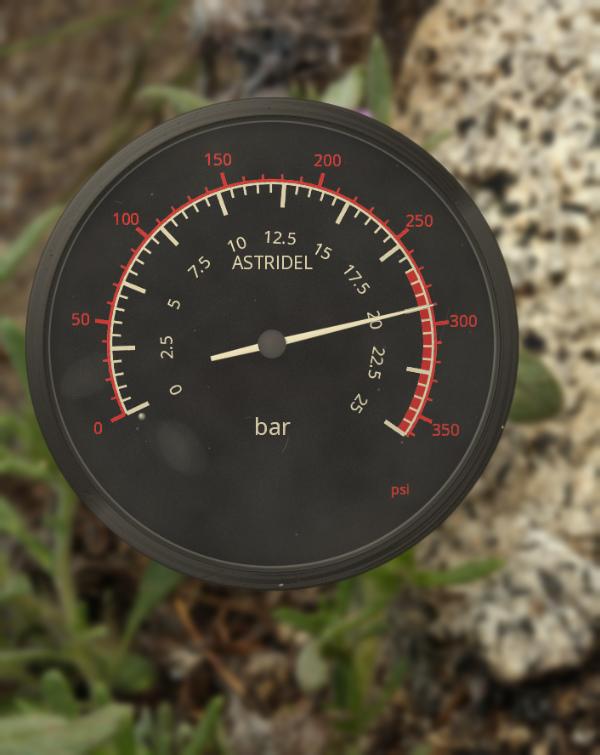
20 bar
